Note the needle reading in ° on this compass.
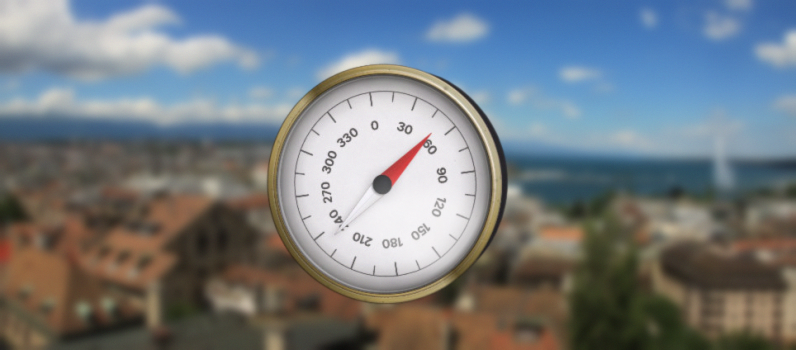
52.5 °
